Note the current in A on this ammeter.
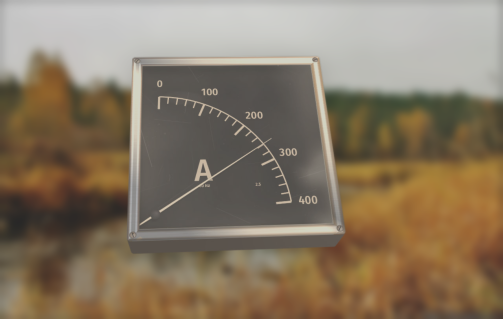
260 A
